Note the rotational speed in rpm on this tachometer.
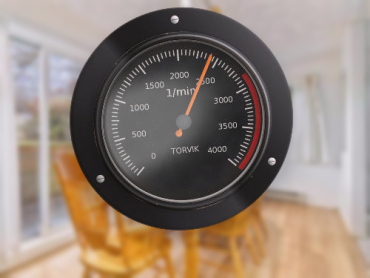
2400 rpm
